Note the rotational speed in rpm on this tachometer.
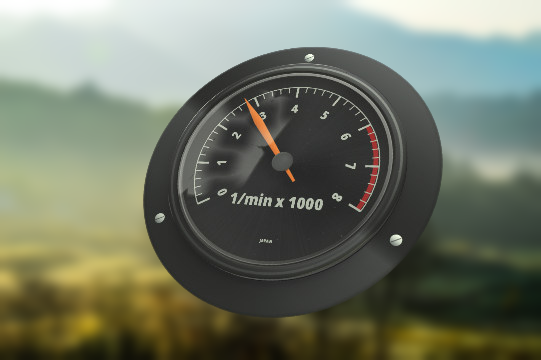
2800 rpm
